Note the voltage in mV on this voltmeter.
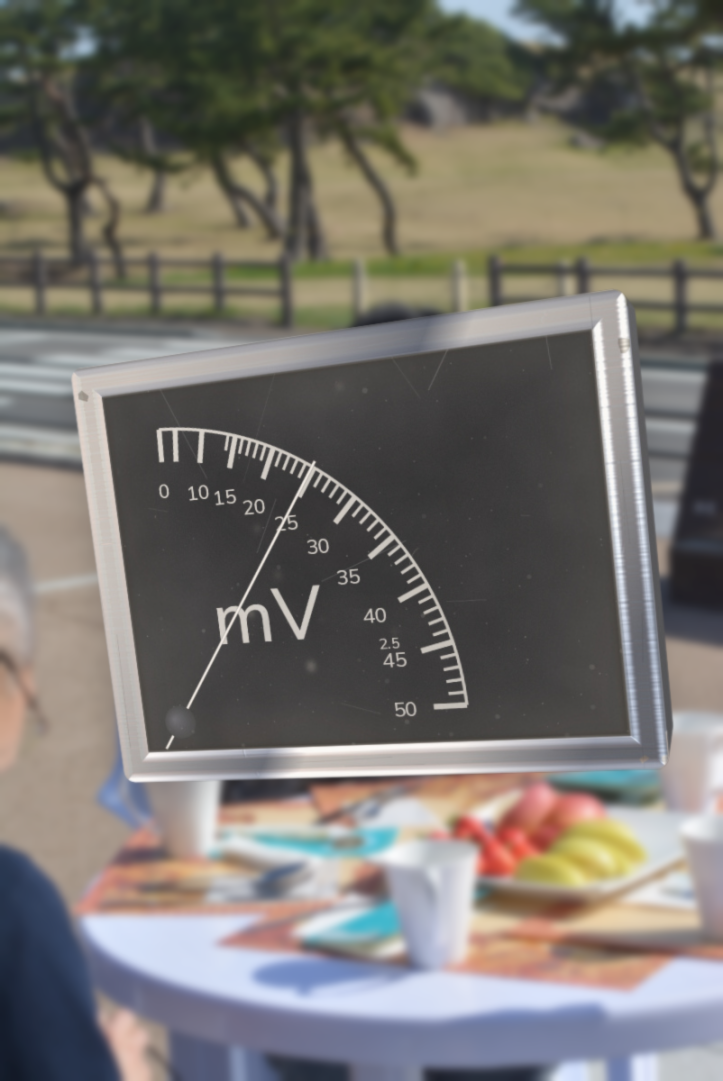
25 mV
